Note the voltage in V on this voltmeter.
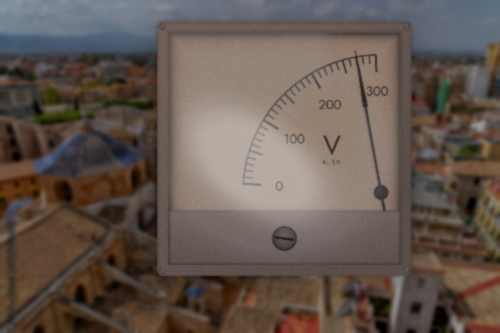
270 V
